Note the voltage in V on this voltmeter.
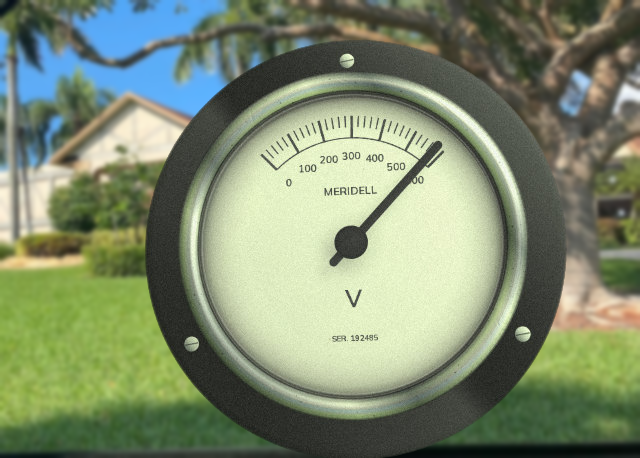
580 V
